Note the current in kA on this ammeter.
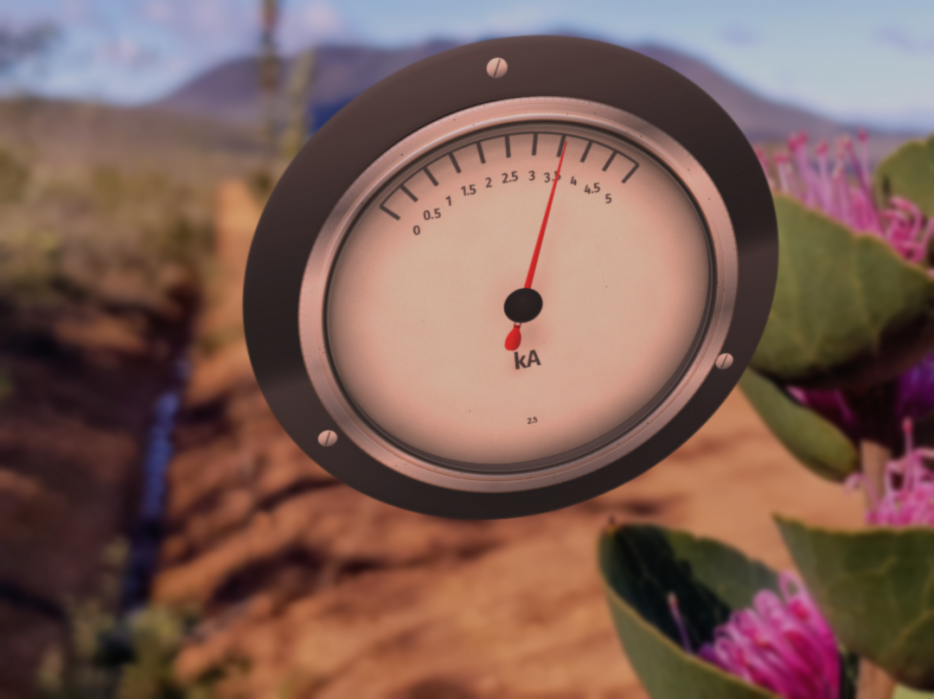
3.5 kA
